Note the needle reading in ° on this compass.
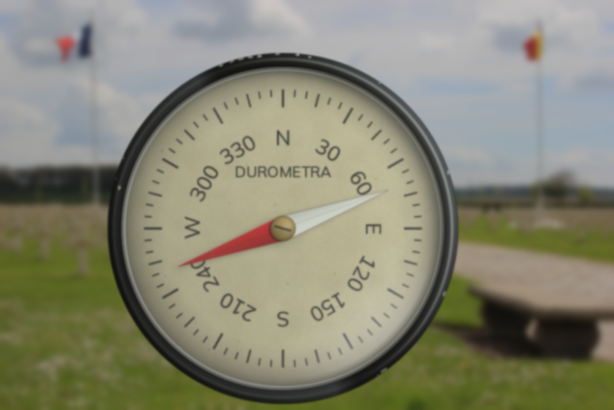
250 °
